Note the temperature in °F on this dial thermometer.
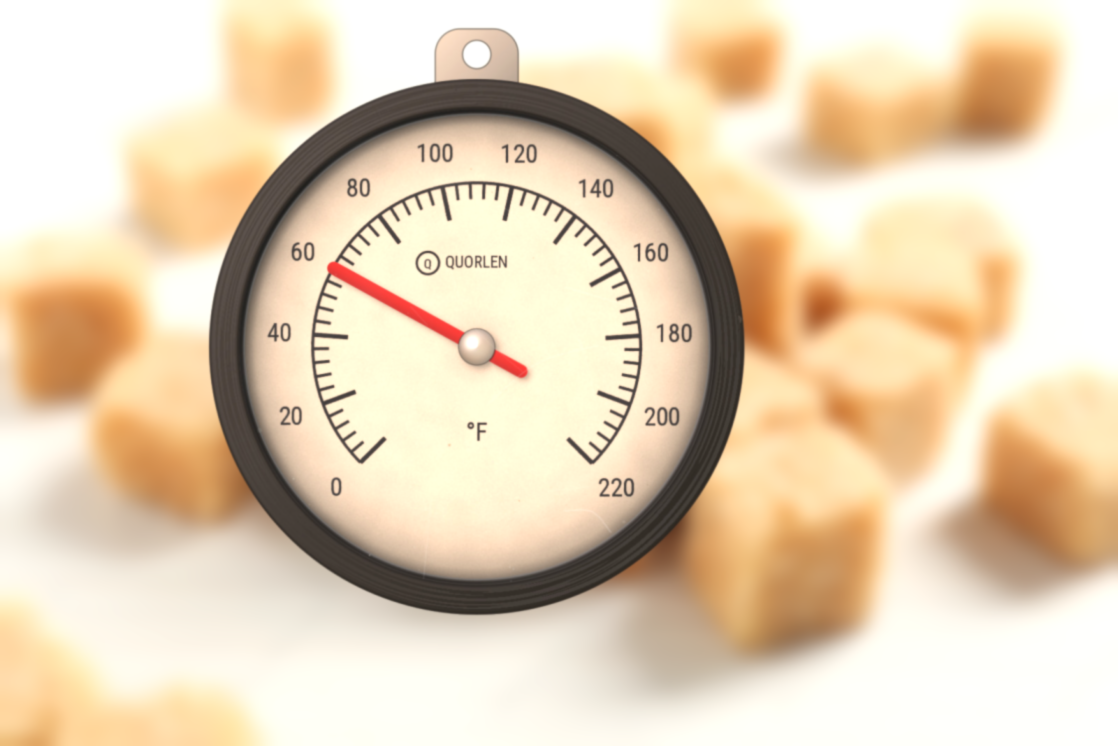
60 °F
